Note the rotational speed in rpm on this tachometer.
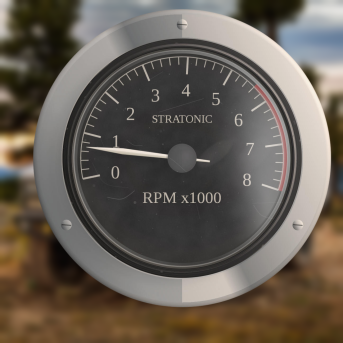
700 rpm
